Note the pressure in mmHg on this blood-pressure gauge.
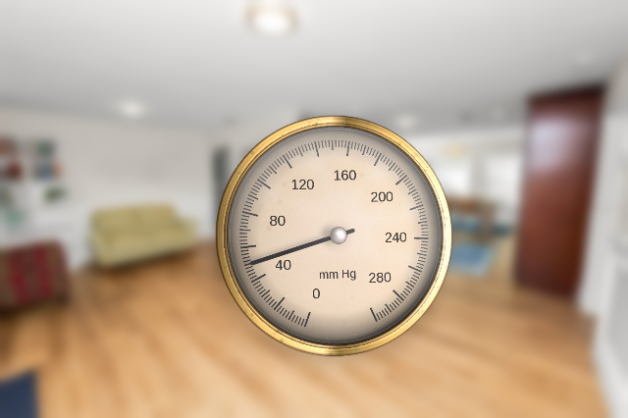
50 mmHg
